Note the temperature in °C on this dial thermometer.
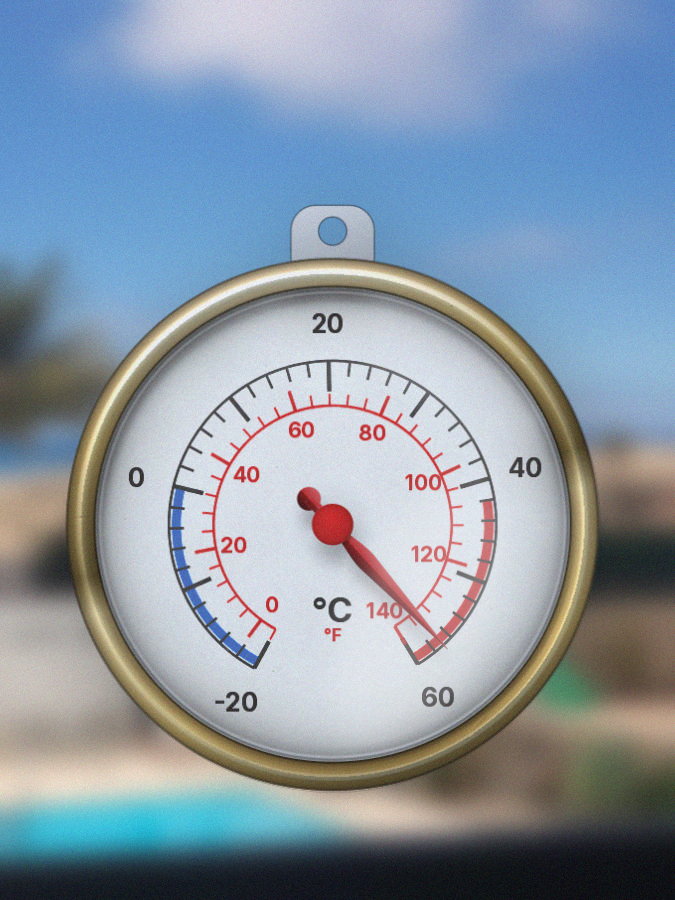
57 °C
